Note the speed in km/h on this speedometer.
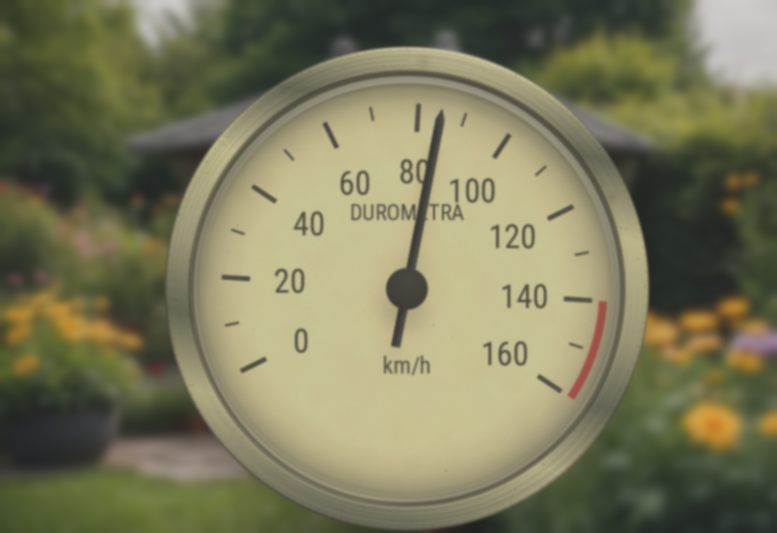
85 km/h
